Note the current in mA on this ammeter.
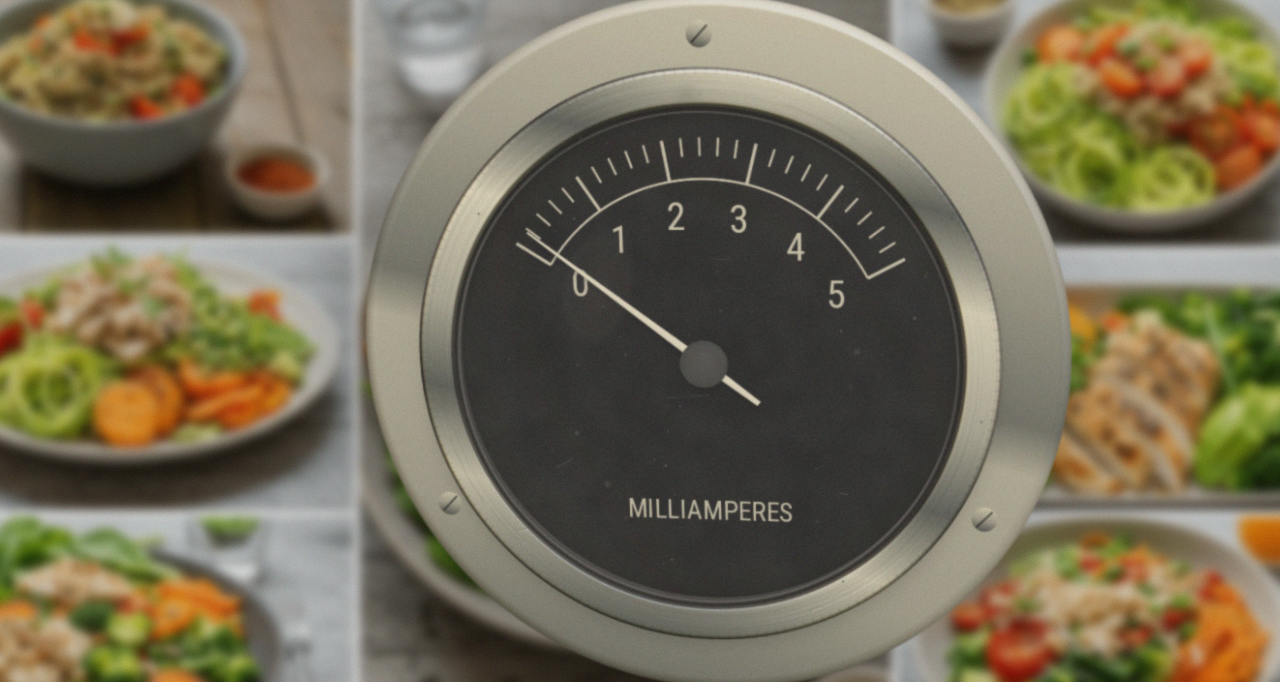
0.2 mA
